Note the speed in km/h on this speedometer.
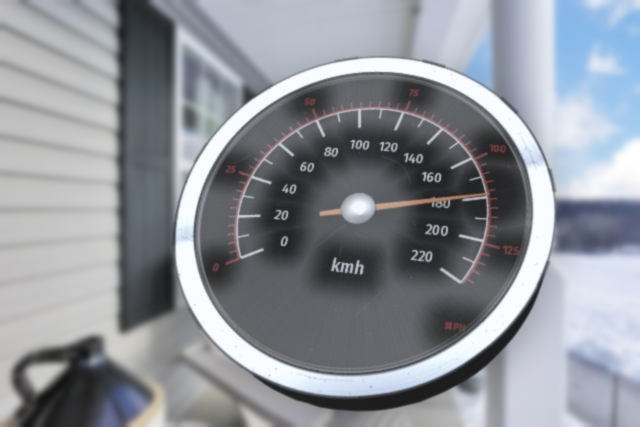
180 km/h
